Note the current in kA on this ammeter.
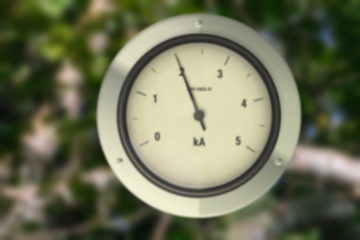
2 kA
